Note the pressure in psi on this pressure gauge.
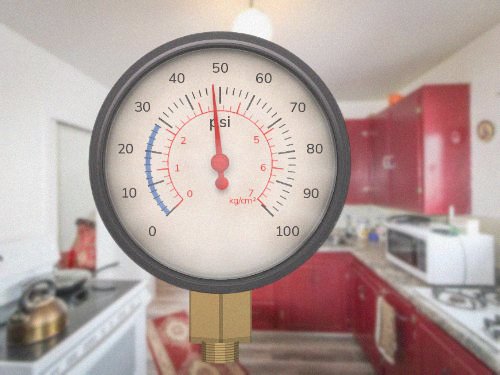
48 psi
